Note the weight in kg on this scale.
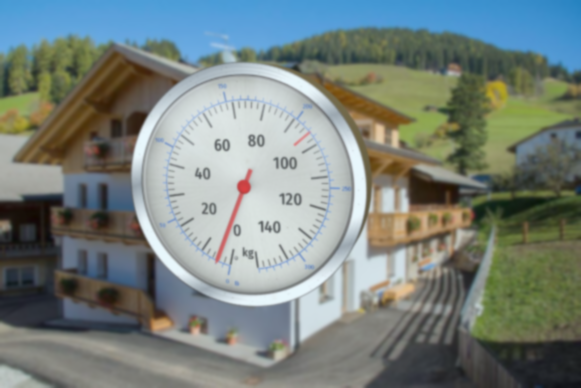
4 kg
